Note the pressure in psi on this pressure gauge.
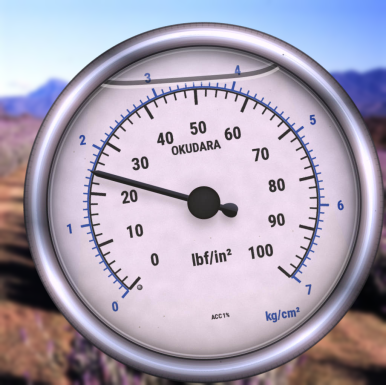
24 psi
